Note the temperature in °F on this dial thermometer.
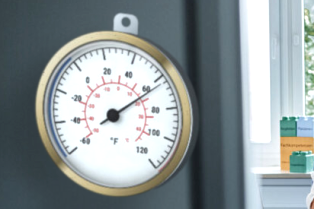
64 °F
